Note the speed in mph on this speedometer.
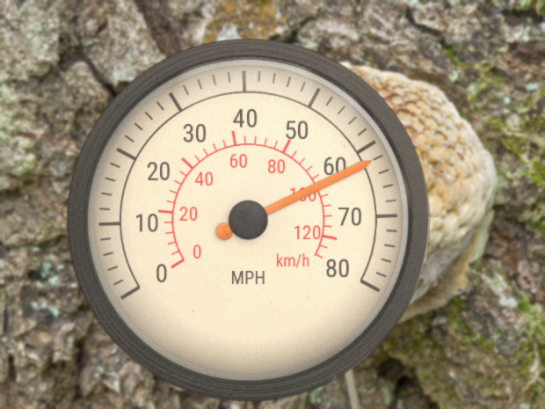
62 mph
